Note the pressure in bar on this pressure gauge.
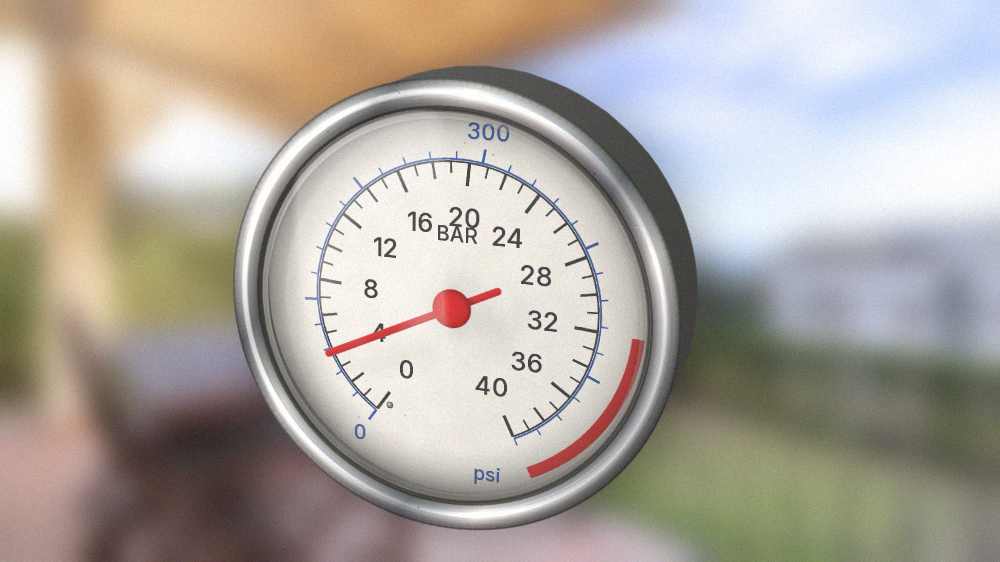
4 bar
